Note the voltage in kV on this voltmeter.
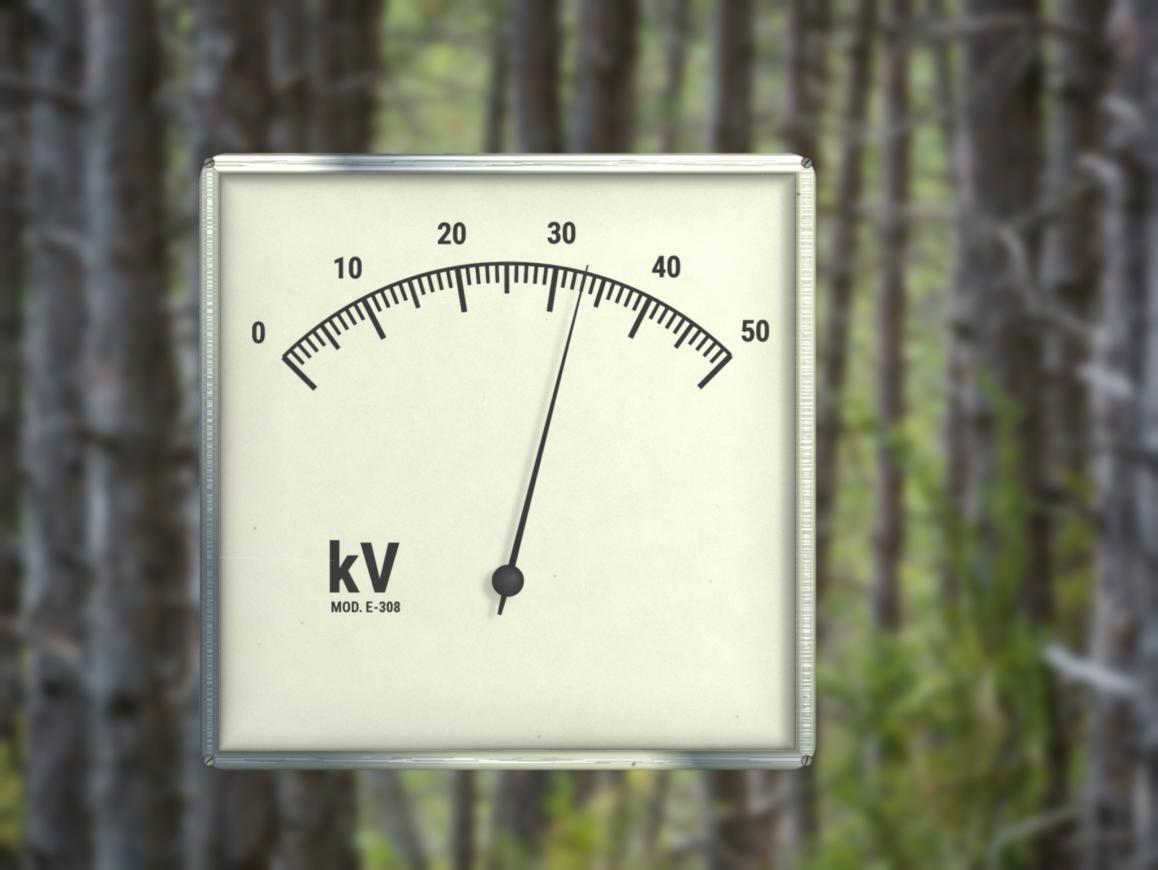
33 kV
